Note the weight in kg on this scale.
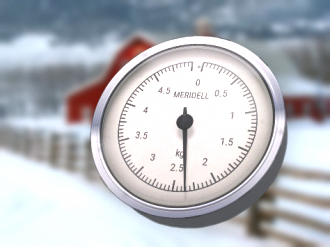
2.35 kg
